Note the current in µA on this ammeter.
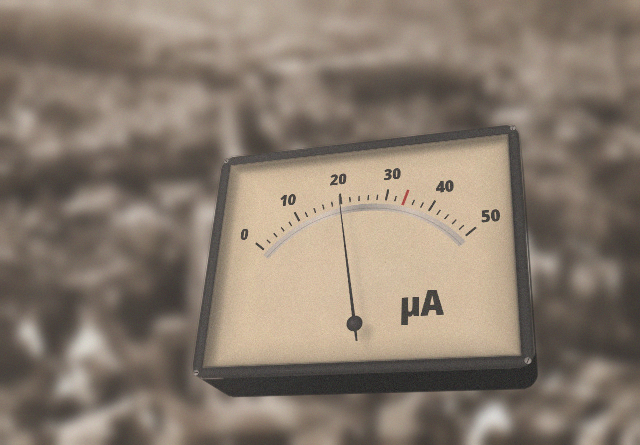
20 µA
